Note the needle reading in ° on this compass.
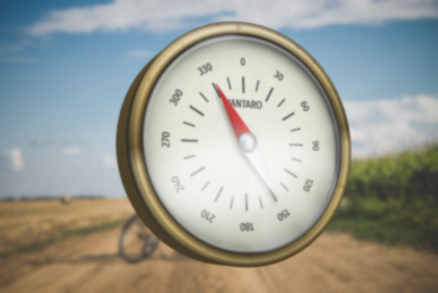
330 °
